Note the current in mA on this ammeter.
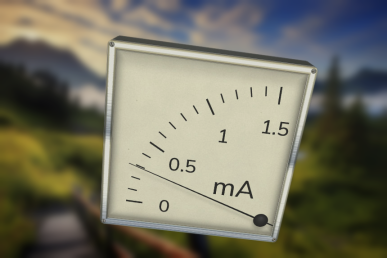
0.3 mA
